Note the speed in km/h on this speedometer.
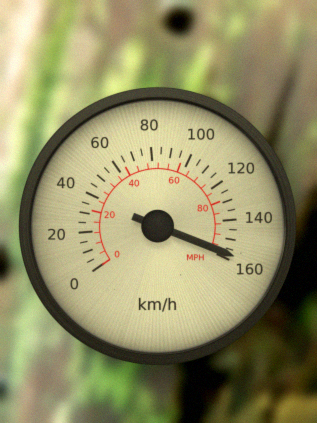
157.5 km/h
